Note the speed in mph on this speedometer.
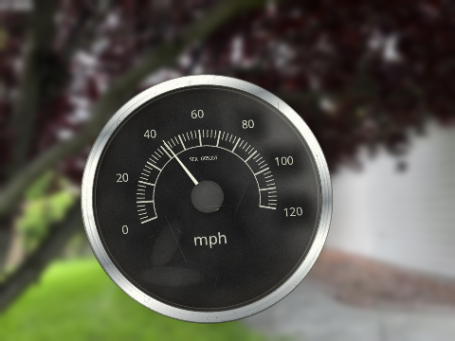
42 mph
